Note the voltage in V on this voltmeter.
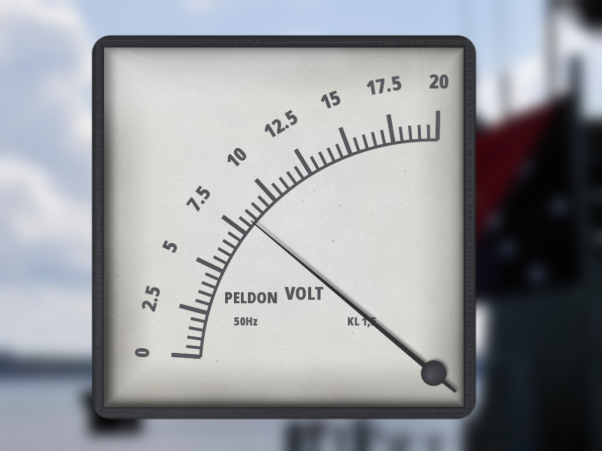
8.25 V
